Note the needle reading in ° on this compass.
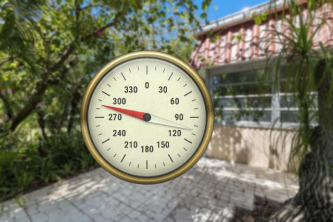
285 °
